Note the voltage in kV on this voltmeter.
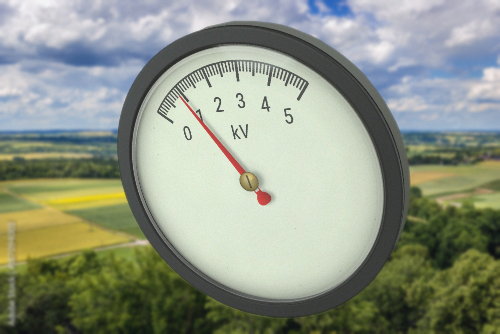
1 kV
